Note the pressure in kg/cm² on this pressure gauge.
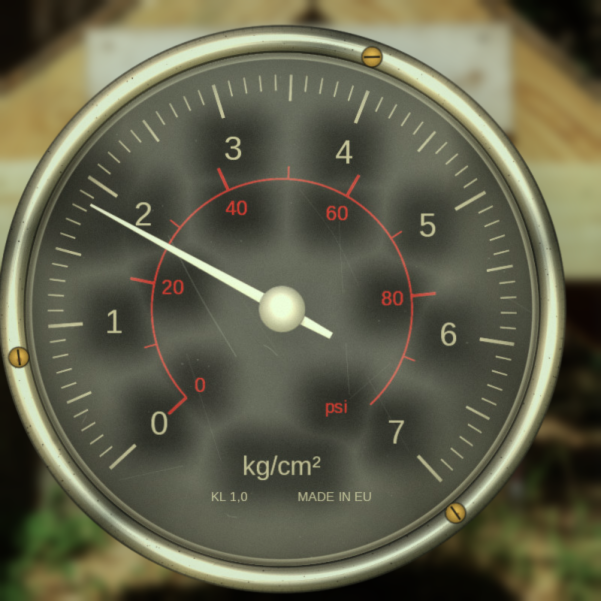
1.85 kg/cm²
